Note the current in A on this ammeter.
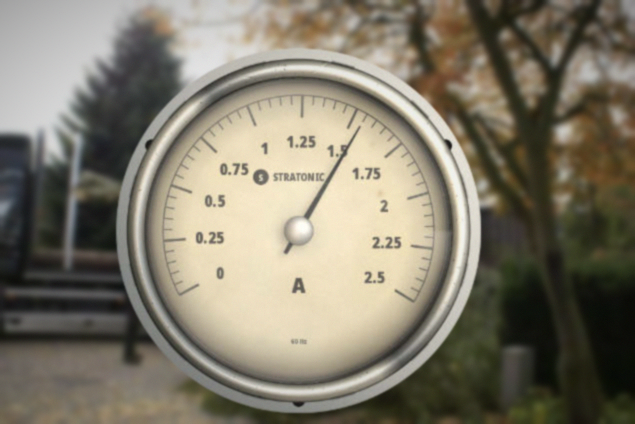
1.55 A
